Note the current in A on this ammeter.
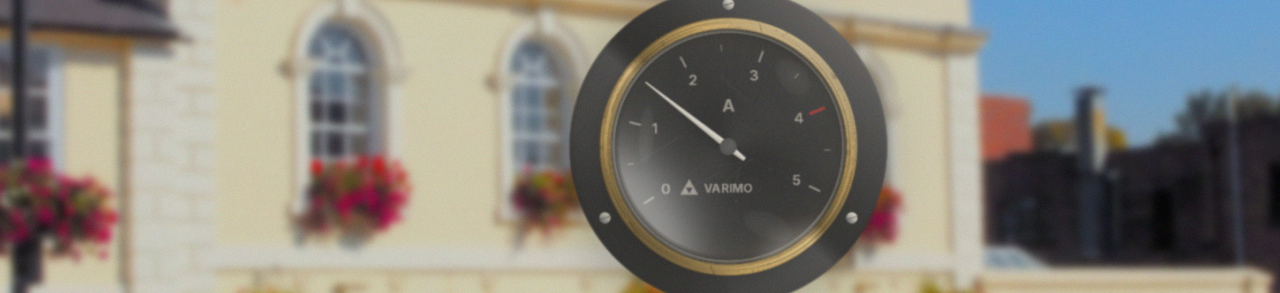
1.5 A
